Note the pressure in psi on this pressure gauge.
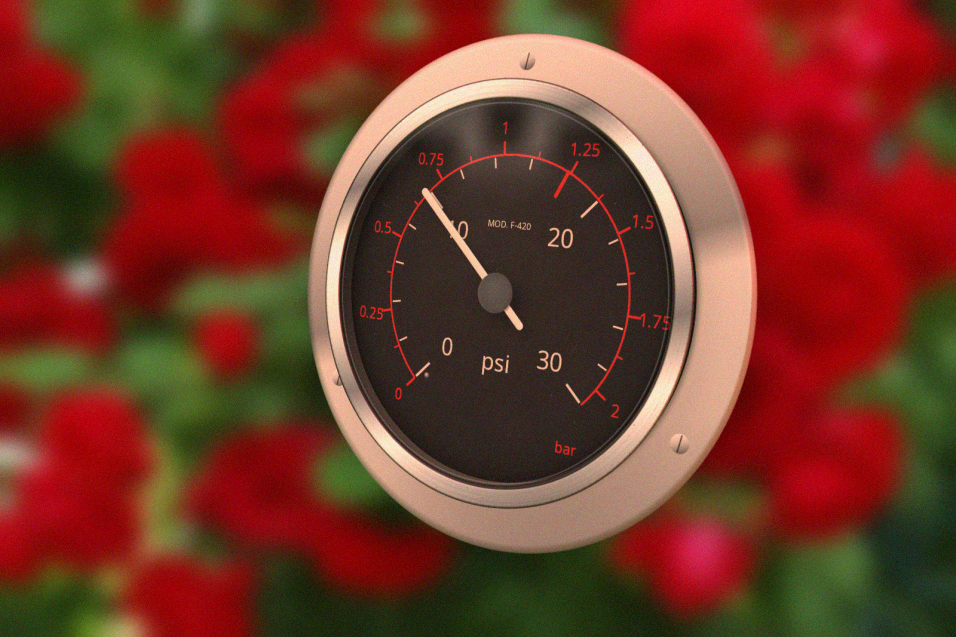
10 psi
